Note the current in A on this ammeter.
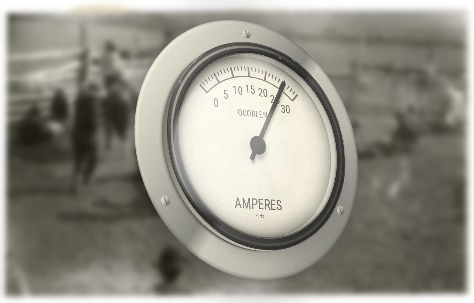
25 A
